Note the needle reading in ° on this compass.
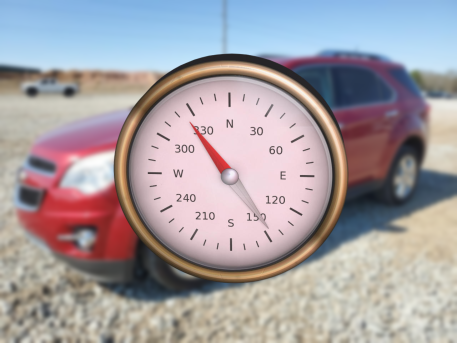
325 °
